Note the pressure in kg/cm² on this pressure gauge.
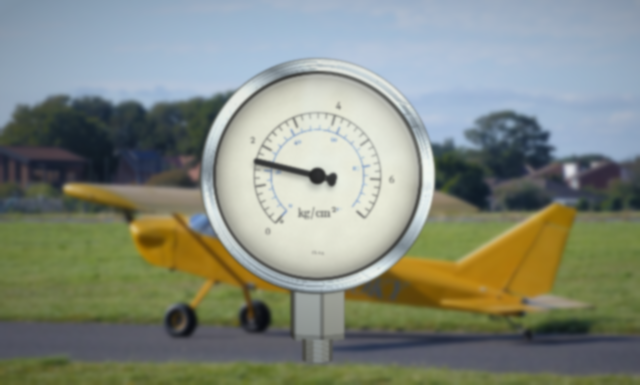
1.6 kg/cm²
